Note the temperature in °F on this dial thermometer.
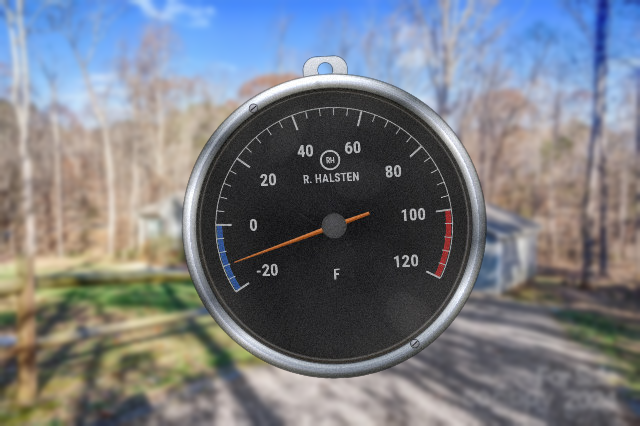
-12 °F
